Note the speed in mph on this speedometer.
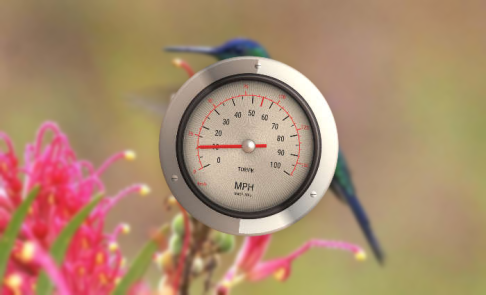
10 mph
